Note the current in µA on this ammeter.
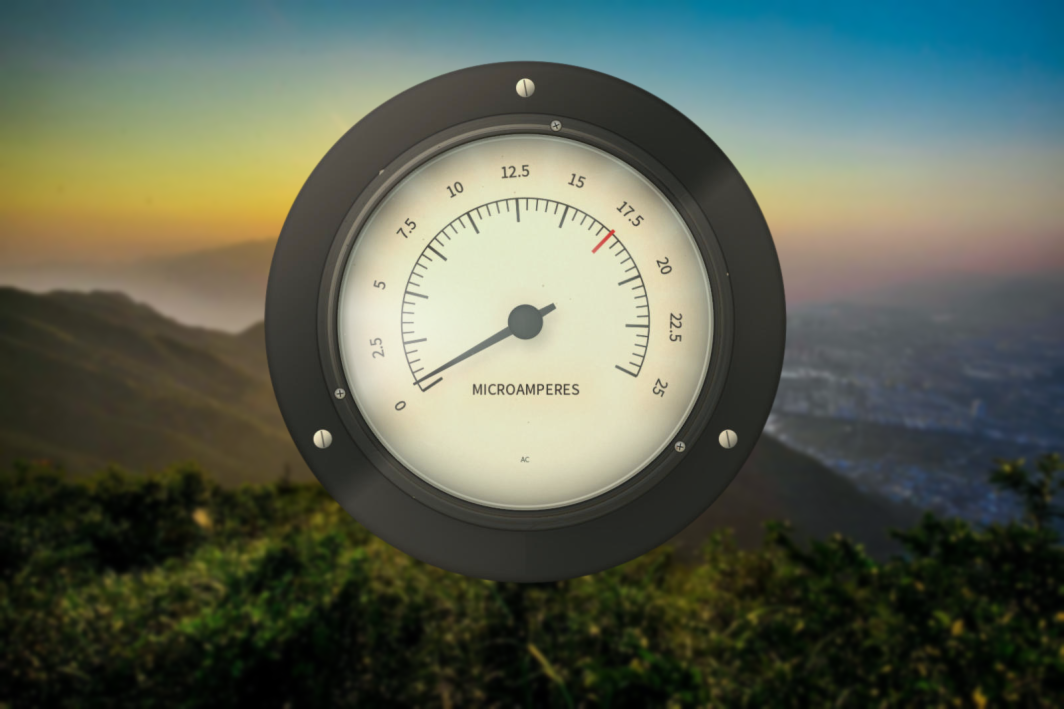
0.5 µA
